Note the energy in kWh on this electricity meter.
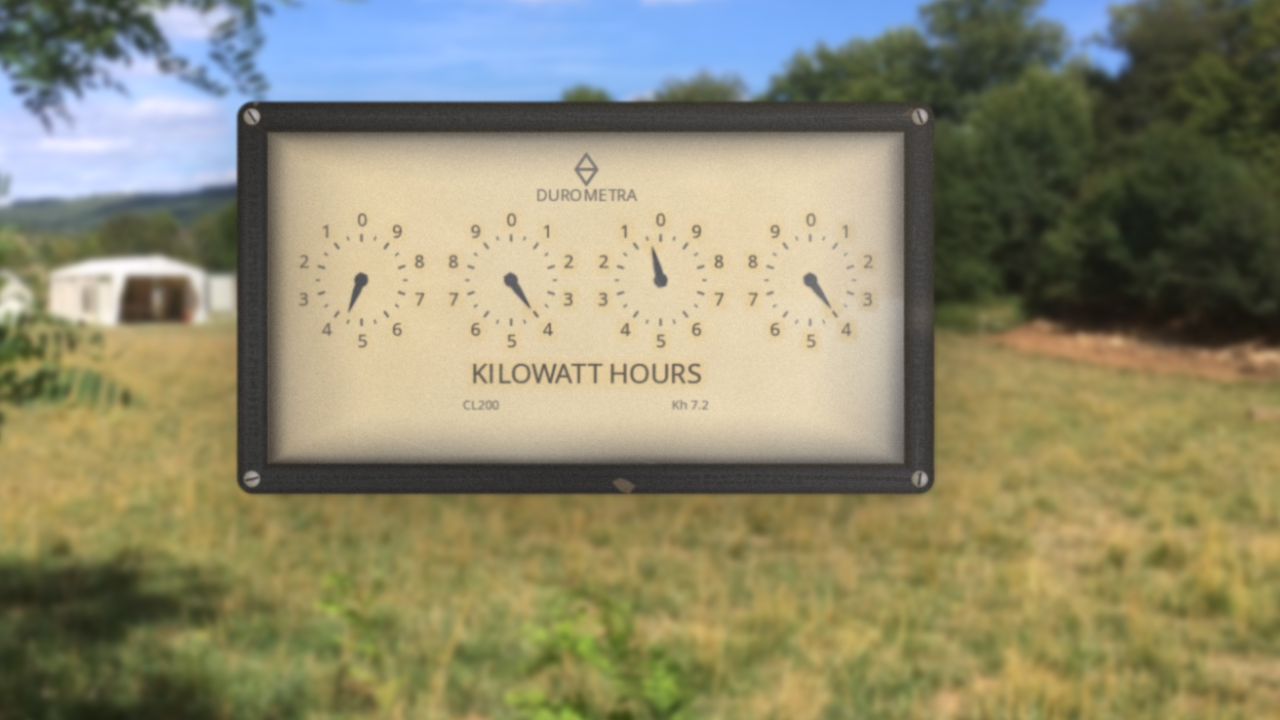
4404 kWh
